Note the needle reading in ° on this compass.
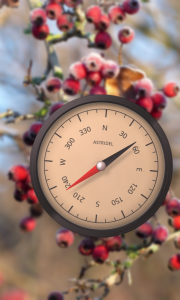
230 °
